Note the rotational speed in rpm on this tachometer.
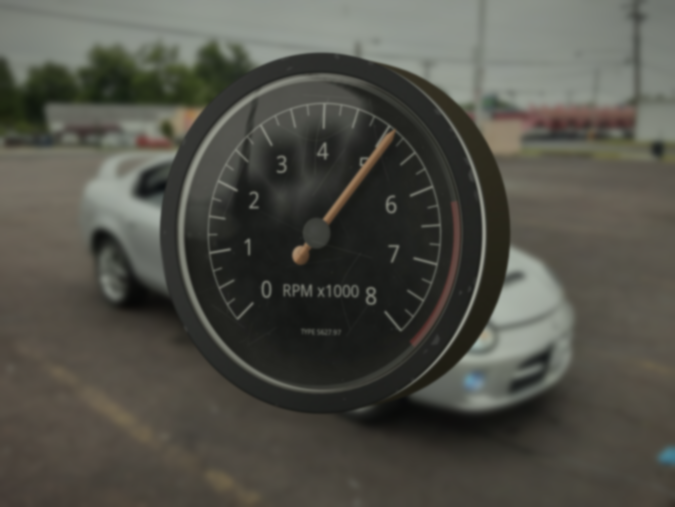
5125 rpm
